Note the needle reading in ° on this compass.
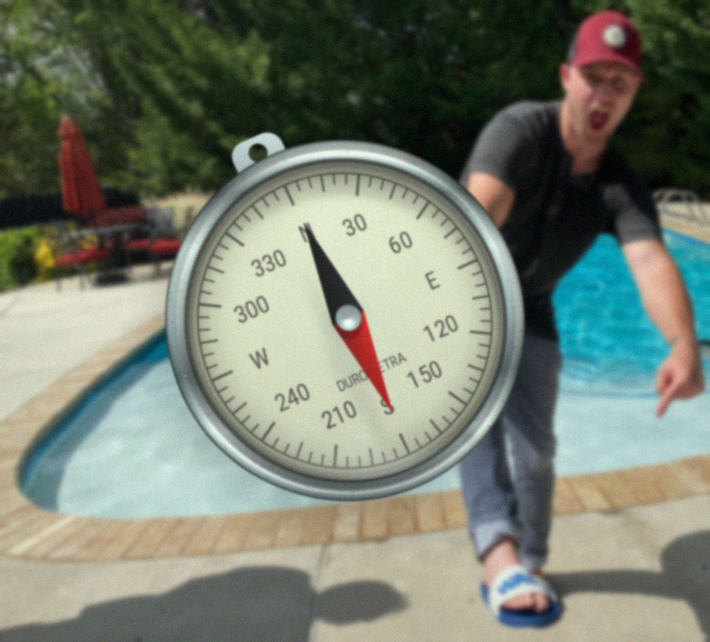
180 °
